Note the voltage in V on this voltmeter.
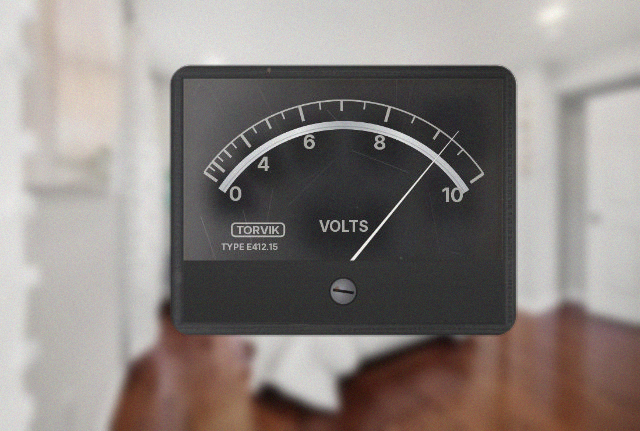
9.25 V
